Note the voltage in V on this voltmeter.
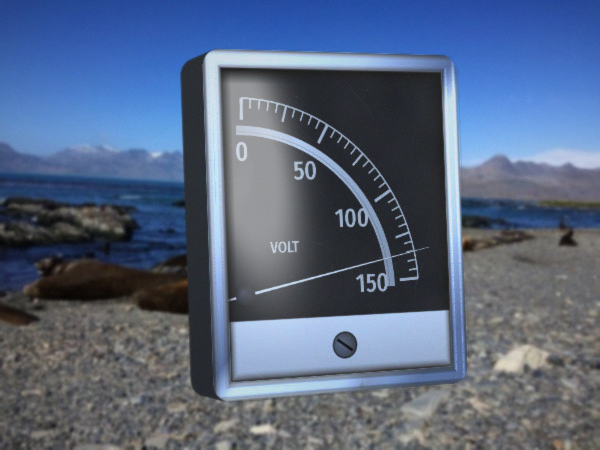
135 V
